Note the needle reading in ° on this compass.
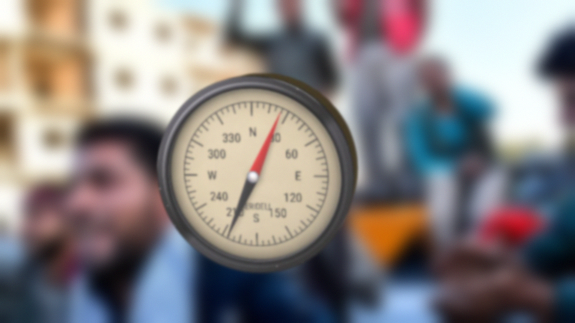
25 °
